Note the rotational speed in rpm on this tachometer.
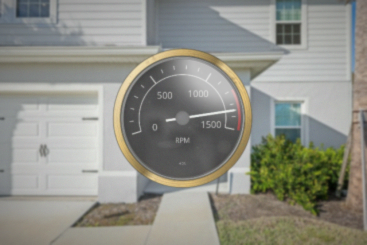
1350 rpm
